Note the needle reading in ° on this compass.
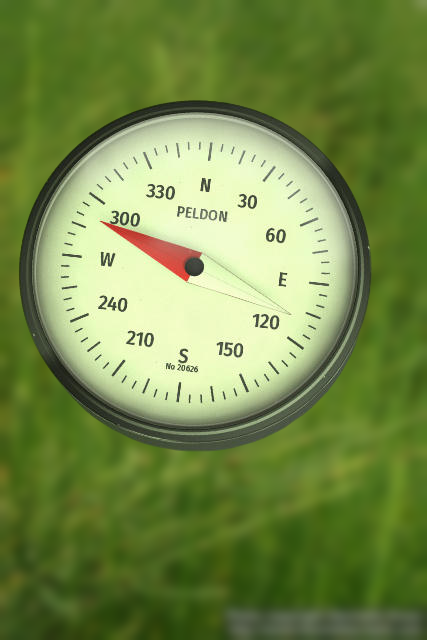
290 °
